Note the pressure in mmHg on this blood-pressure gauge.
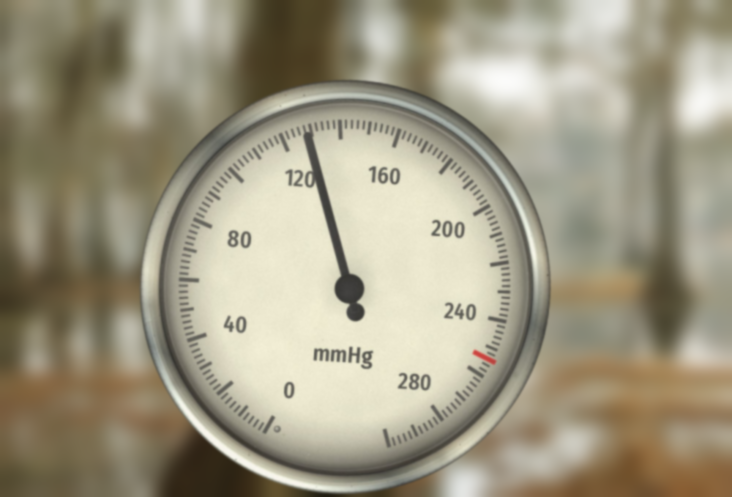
128 mmHg
